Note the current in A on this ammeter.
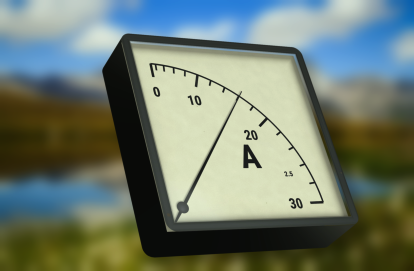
16 A
